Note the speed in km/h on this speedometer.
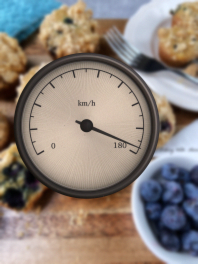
175 km/h
